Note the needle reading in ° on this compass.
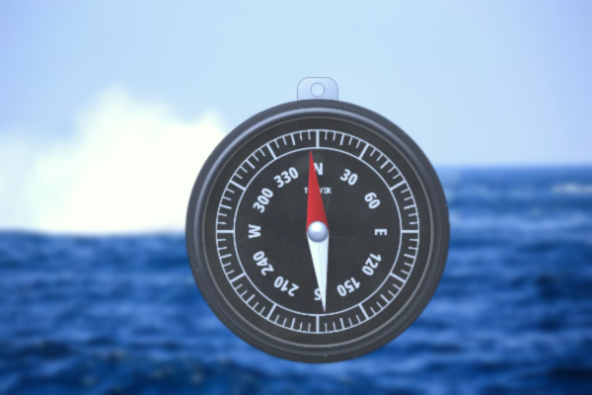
355 °
